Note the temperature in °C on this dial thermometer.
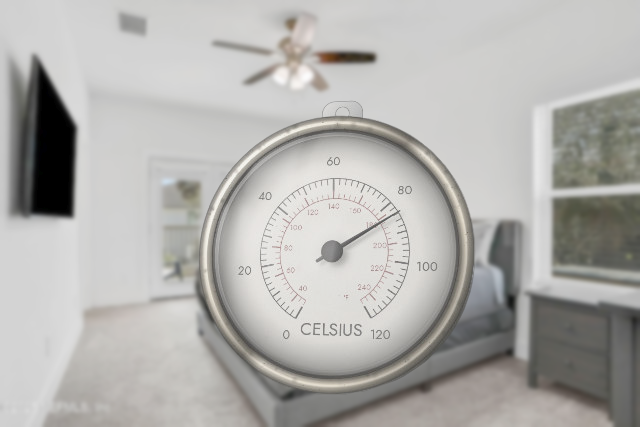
84 °C
